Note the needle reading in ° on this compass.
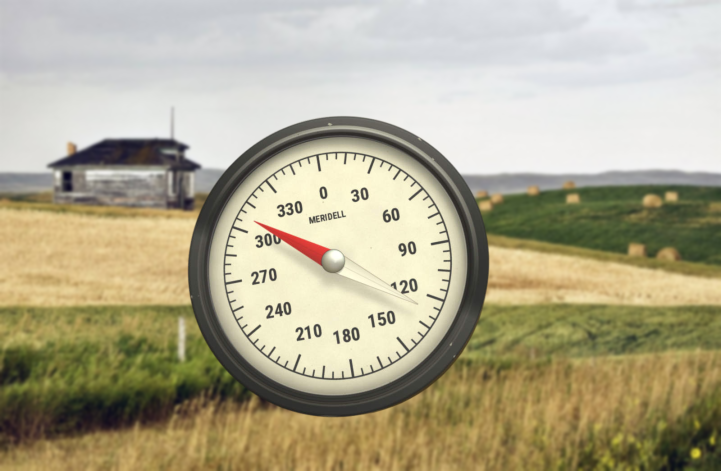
307.5 °
